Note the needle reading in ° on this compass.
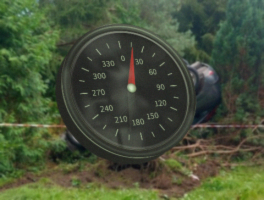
15 °
